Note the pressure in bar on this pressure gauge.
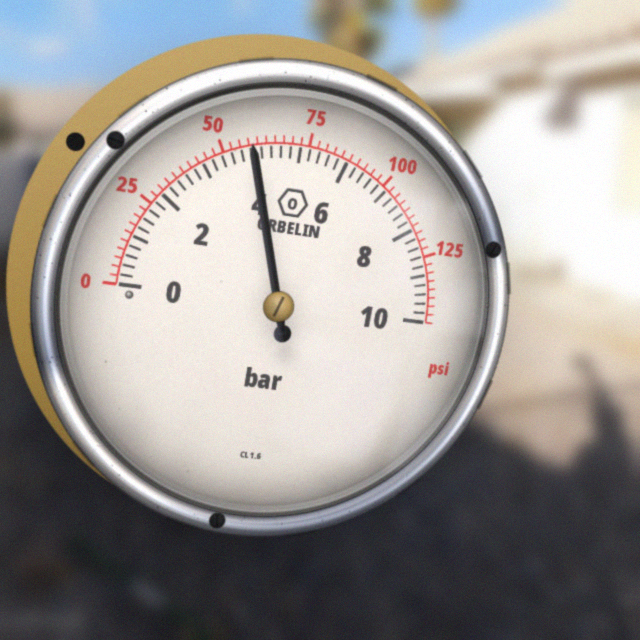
4 bar
